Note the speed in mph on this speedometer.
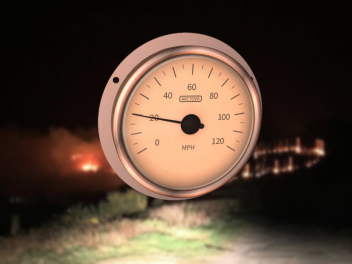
20 mph
